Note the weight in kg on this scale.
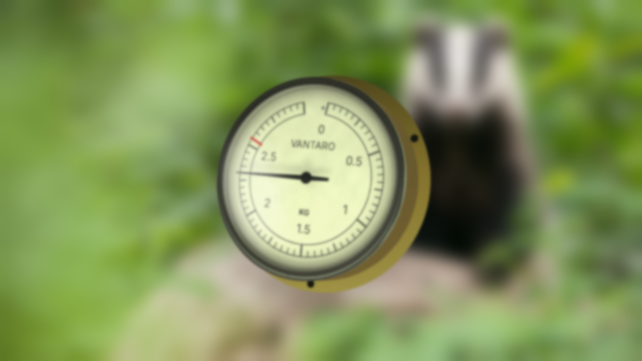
2.3 kg
